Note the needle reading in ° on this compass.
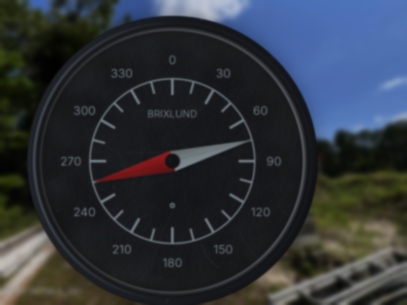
255 °
